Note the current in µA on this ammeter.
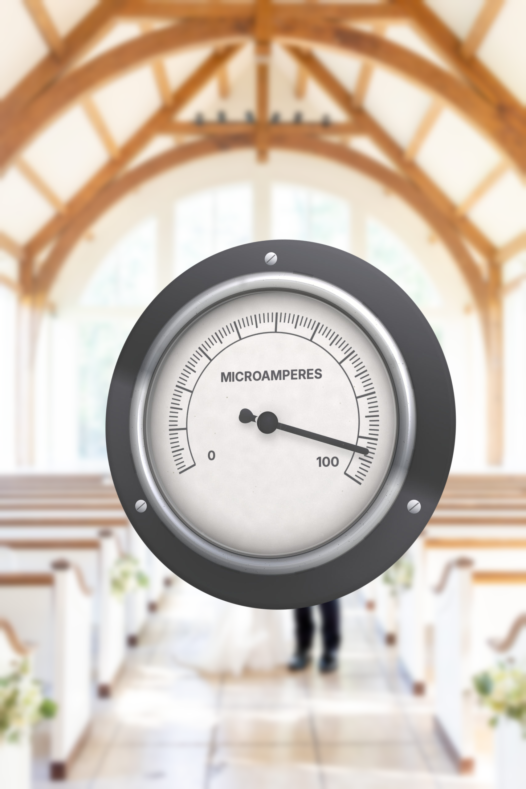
93 µA
